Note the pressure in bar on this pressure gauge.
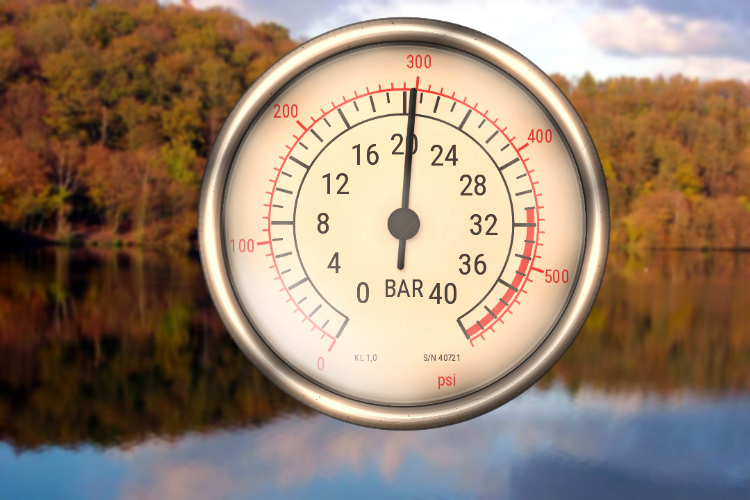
20.5 bar
